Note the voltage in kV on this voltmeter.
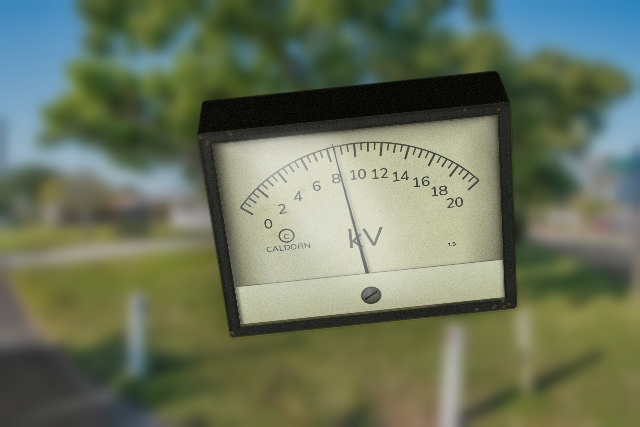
8.5 kV
